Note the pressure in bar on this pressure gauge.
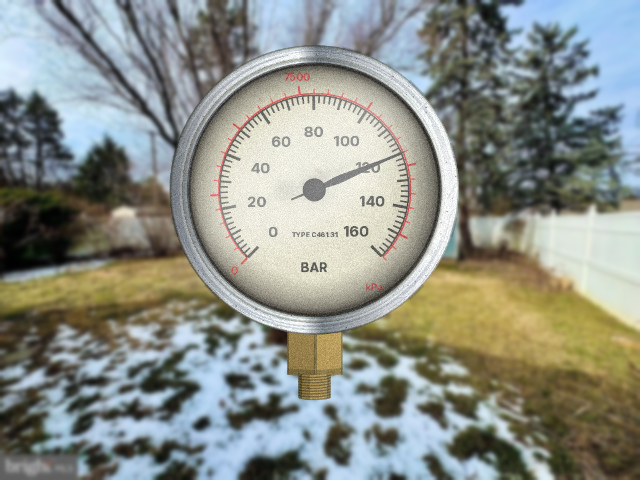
120 bar
